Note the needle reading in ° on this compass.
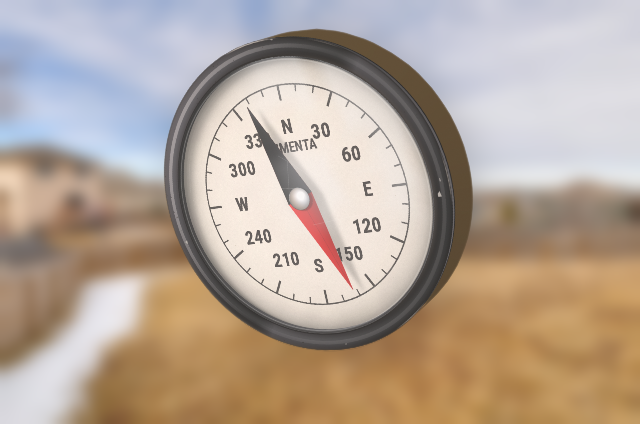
160 °
